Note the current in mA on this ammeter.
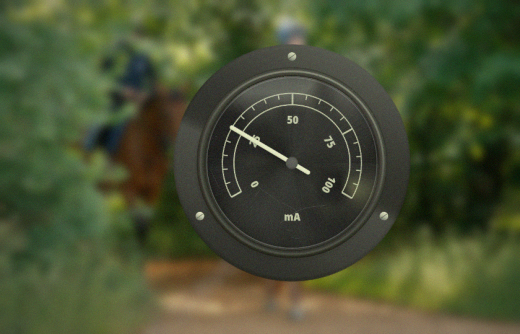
25 mA
